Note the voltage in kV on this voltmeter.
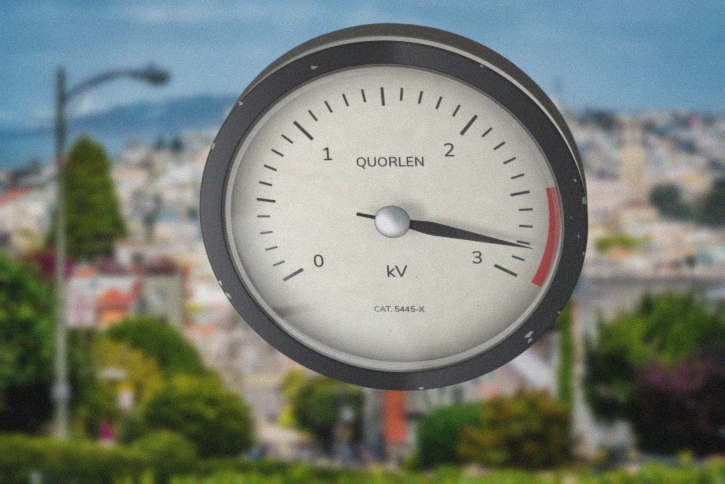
2.8 kV
